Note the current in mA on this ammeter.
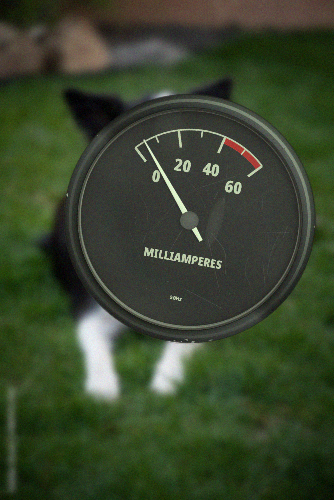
5 mA
